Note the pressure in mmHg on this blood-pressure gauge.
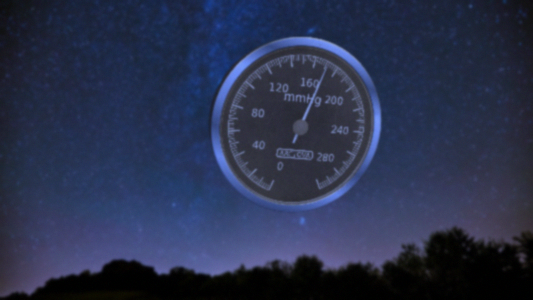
170 mmHg
